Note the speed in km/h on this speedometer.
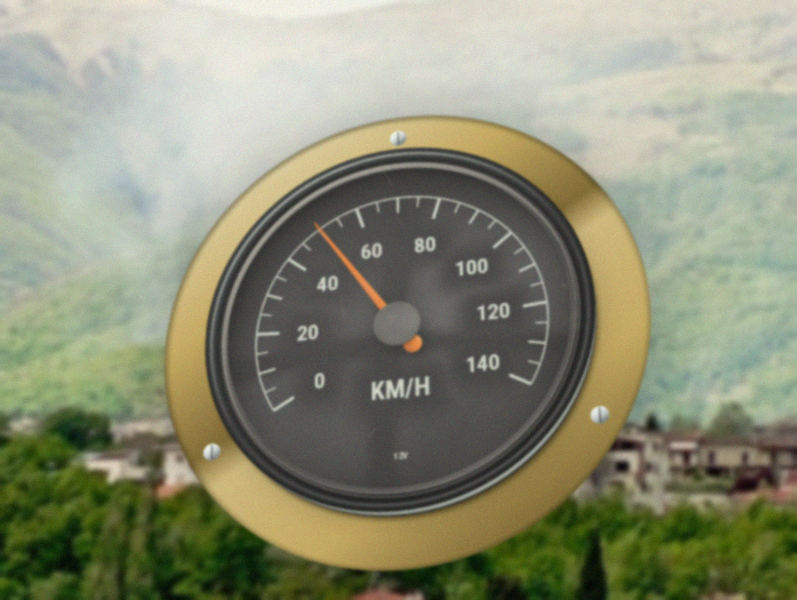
50 km/h
